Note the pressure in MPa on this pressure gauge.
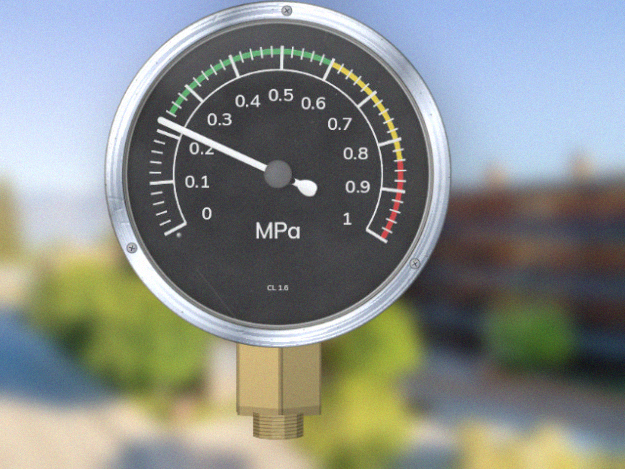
0.22 MPa
